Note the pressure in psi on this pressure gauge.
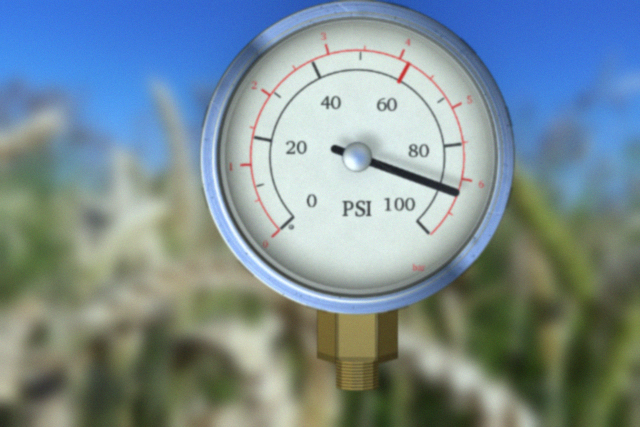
90 psi
